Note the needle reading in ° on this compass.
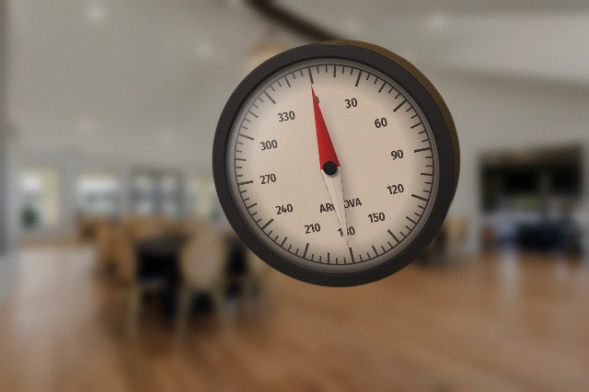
0 °
